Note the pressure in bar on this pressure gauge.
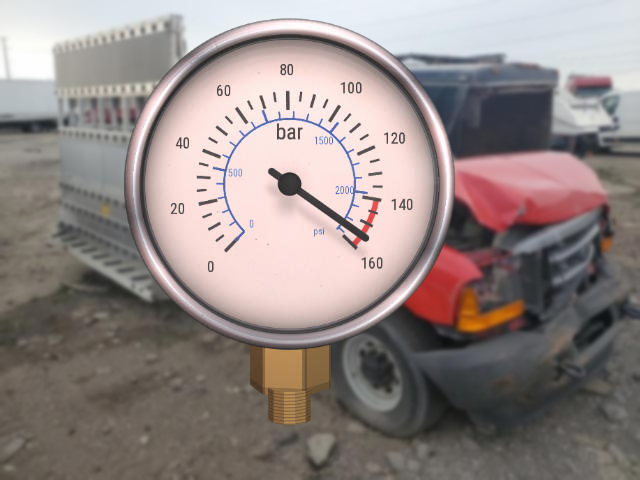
155 bar
